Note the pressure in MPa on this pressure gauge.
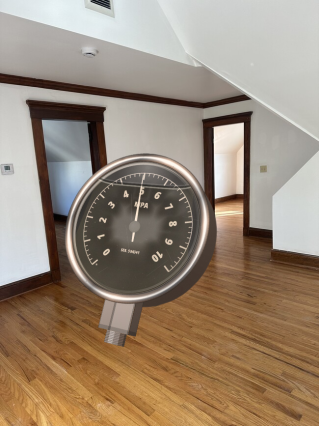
5 MPa
